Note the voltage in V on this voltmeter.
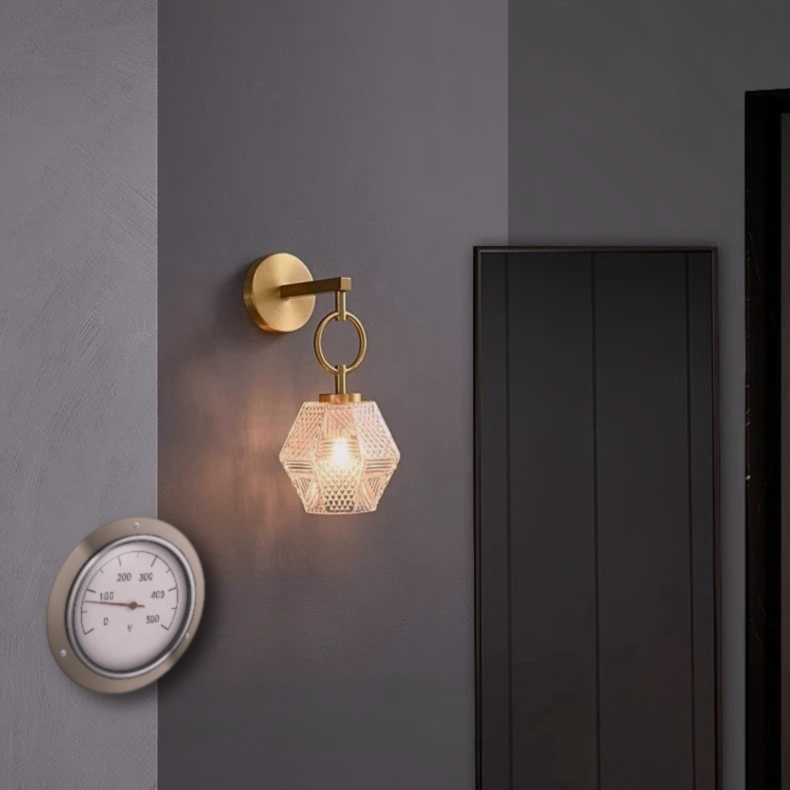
75 V
